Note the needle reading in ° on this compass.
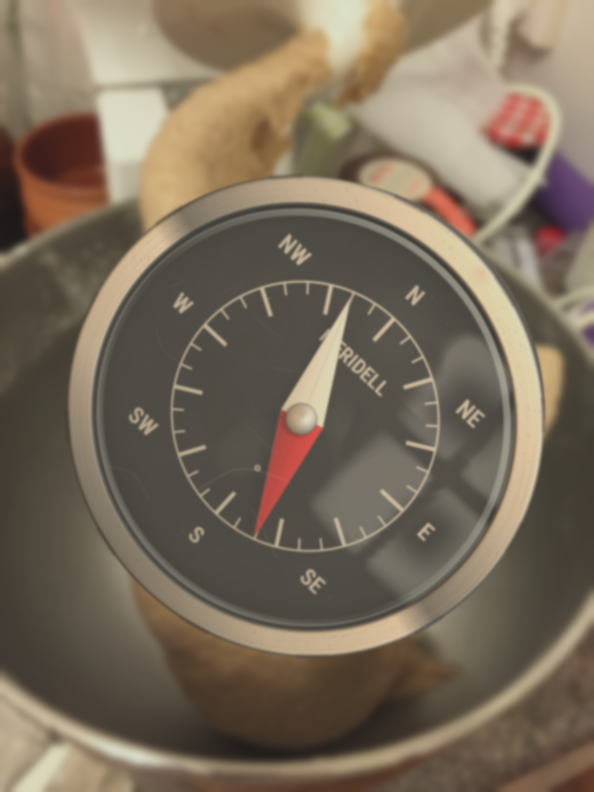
160 °
